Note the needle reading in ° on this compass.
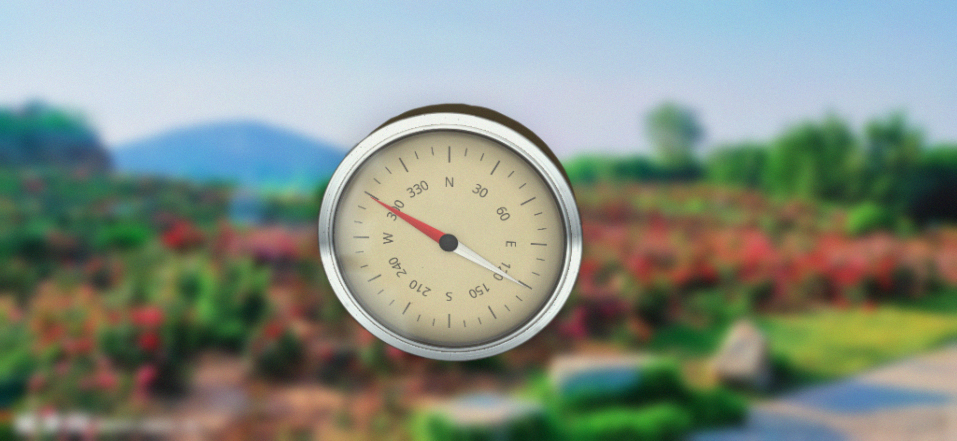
300 °
